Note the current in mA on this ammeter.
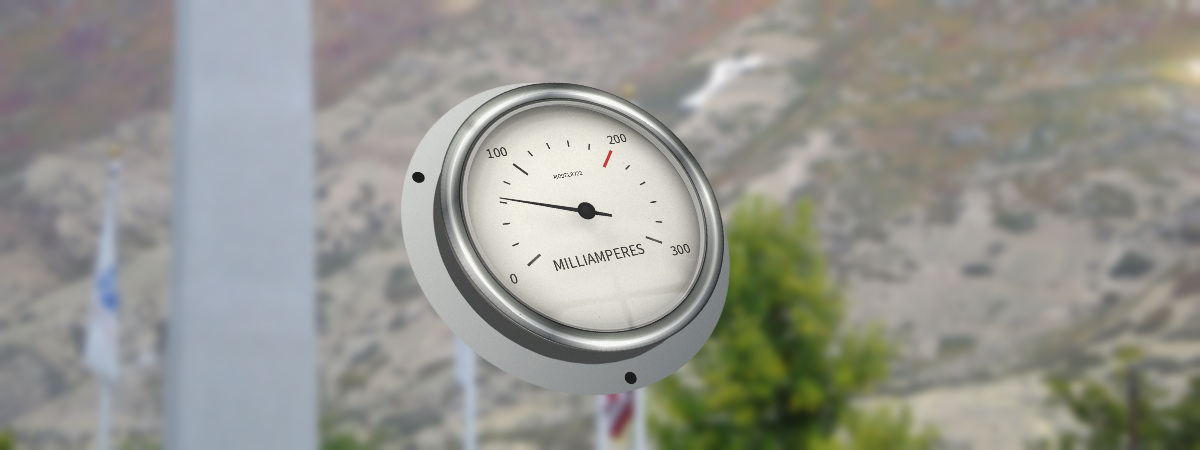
60 mA
